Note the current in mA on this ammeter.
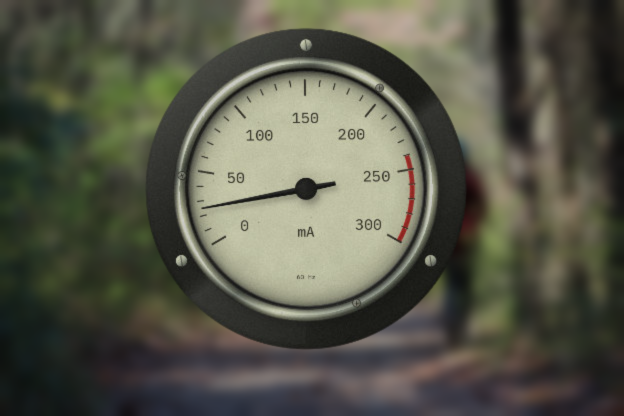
25 mA
